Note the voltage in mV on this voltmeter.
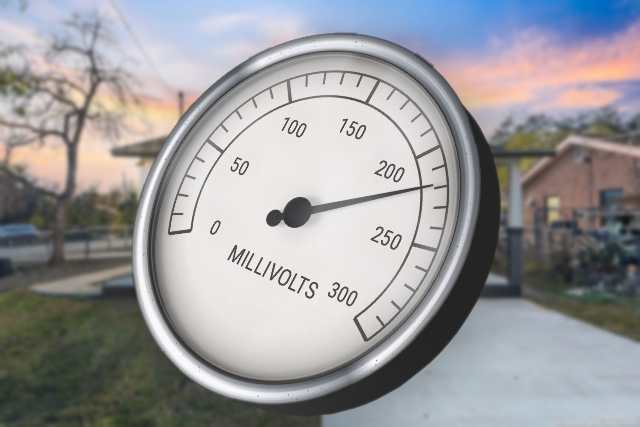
220 mV
